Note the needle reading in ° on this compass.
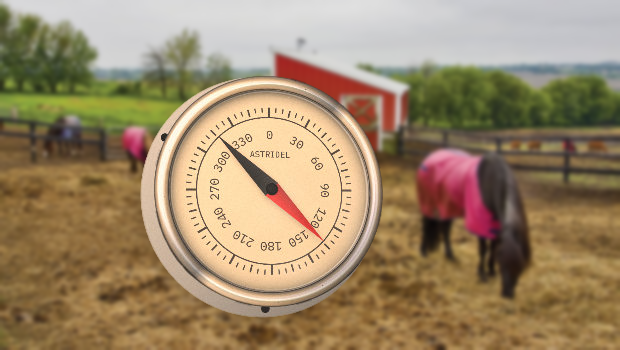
135 °
